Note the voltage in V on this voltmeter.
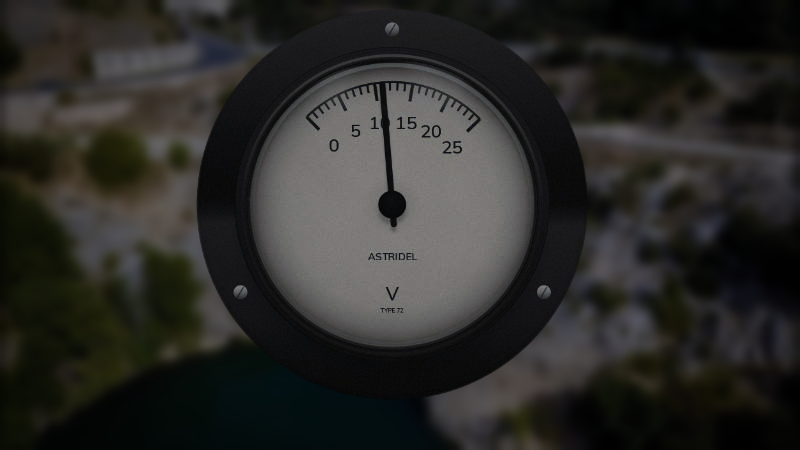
11 V
